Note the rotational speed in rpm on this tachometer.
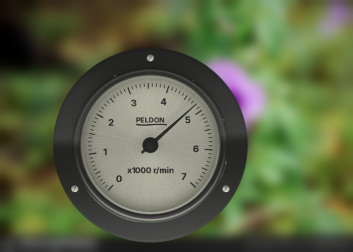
4800 rpm
